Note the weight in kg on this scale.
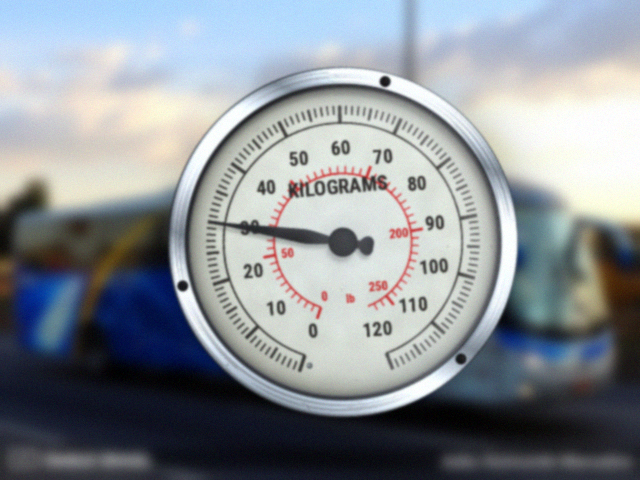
30 kg
